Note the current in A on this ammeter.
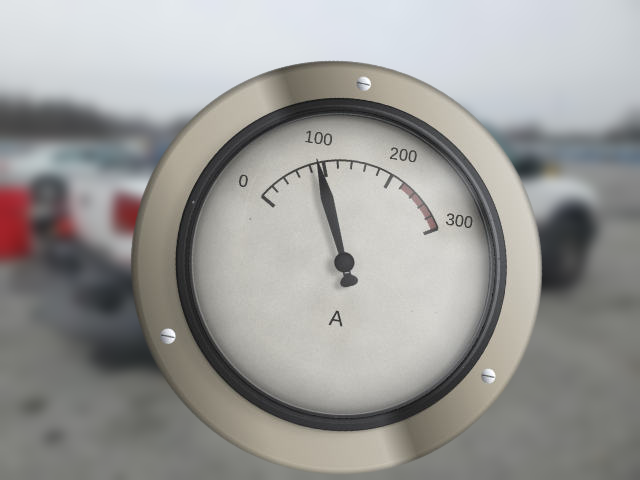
90 A
